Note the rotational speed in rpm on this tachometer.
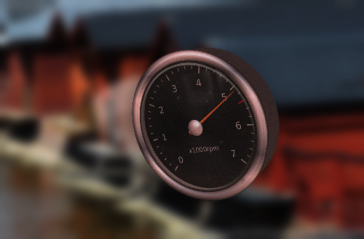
5100 rpm
